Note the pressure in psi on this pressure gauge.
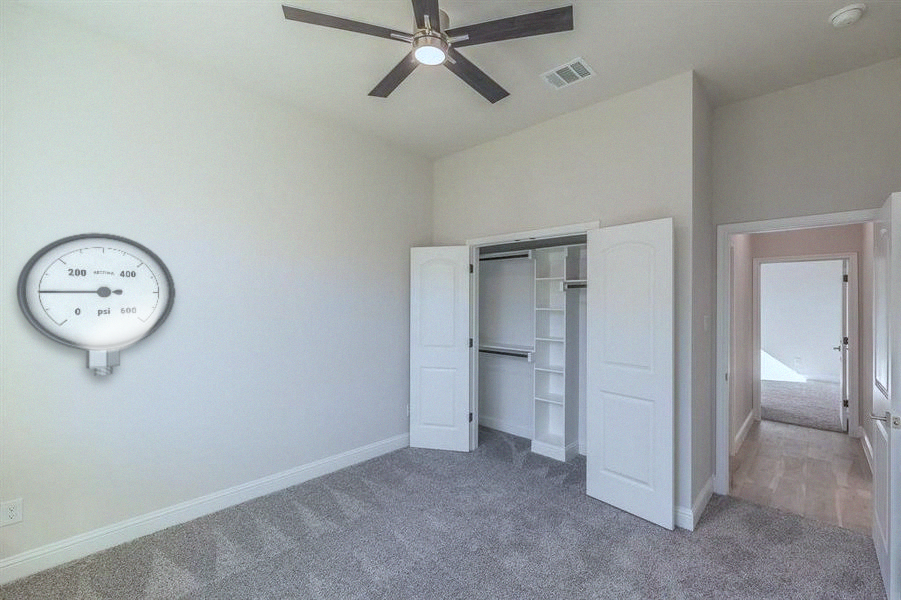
100 psi
